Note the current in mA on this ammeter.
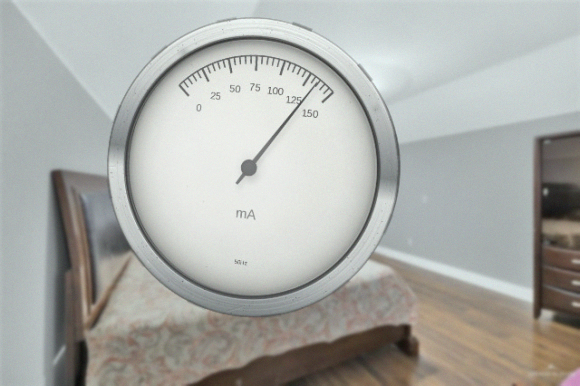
135 mA
